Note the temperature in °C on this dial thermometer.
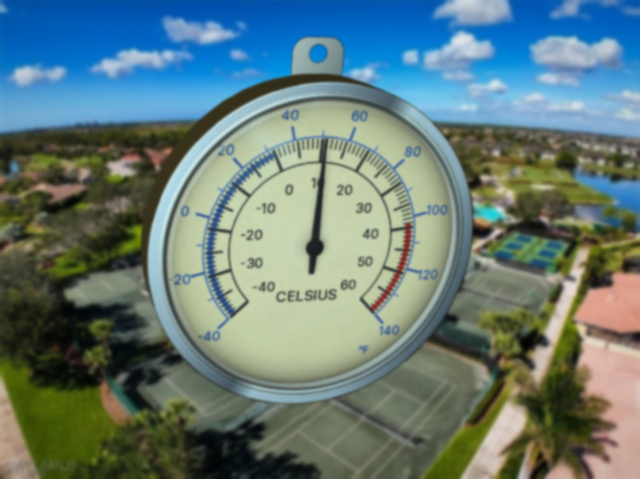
10 °C
